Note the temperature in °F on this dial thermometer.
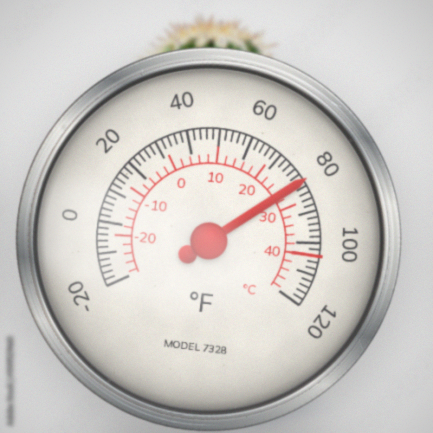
80 °F
